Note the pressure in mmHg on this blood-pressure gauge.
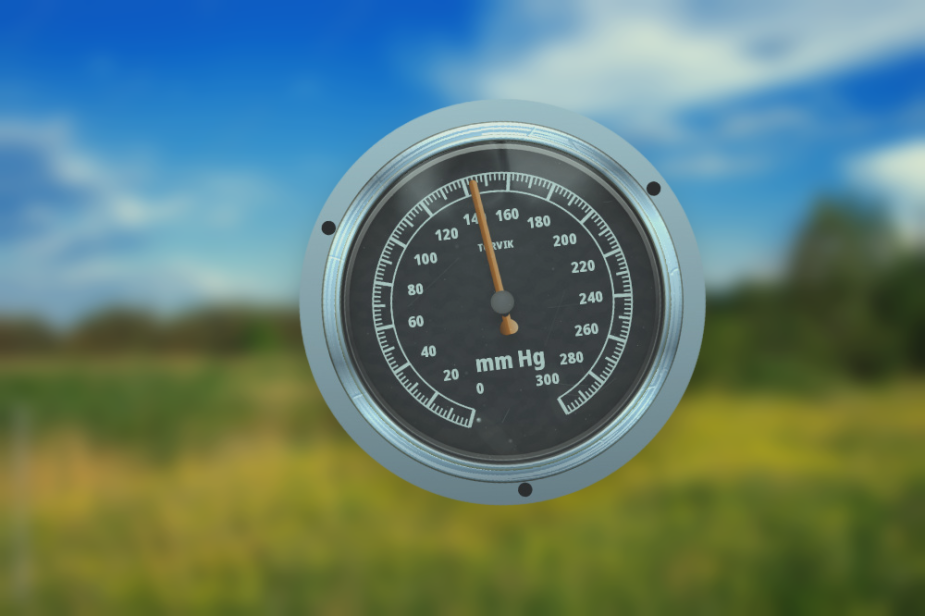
144 mmHg
